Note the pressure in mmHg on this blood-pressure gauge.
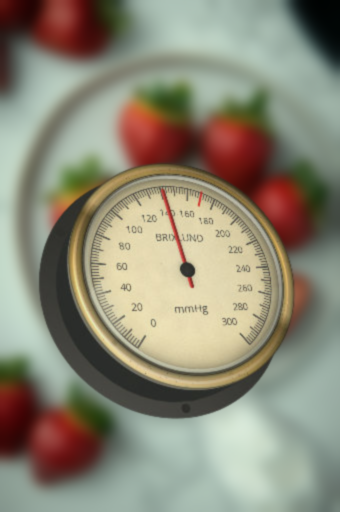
140 mmHg
